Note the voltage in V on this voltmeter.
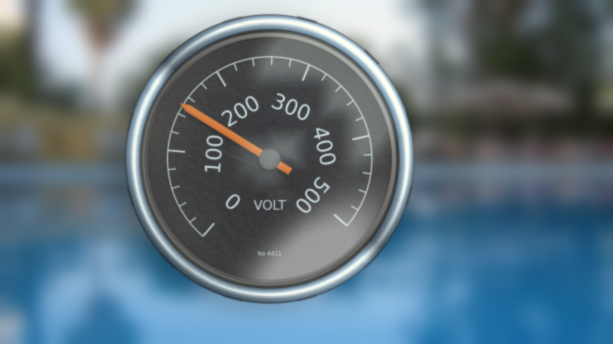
150 V
